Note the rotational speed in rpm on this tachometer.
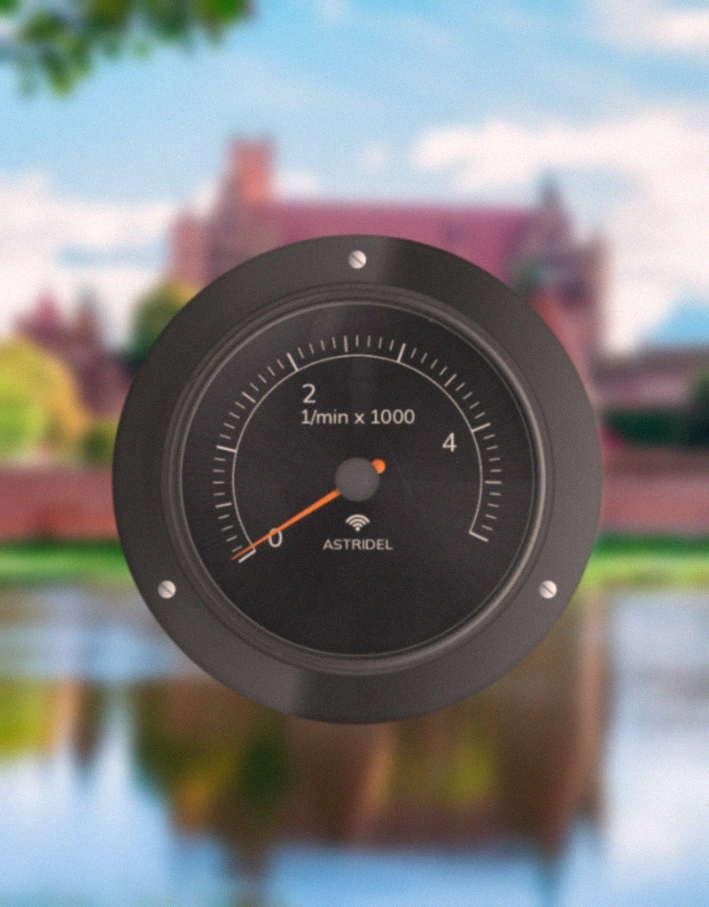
50 rpm
